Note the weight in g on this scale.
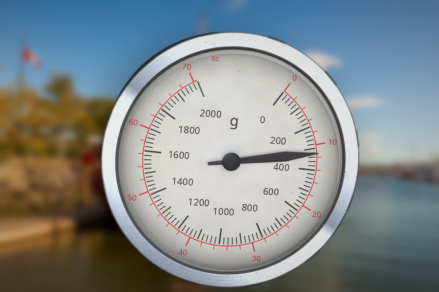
320 g
